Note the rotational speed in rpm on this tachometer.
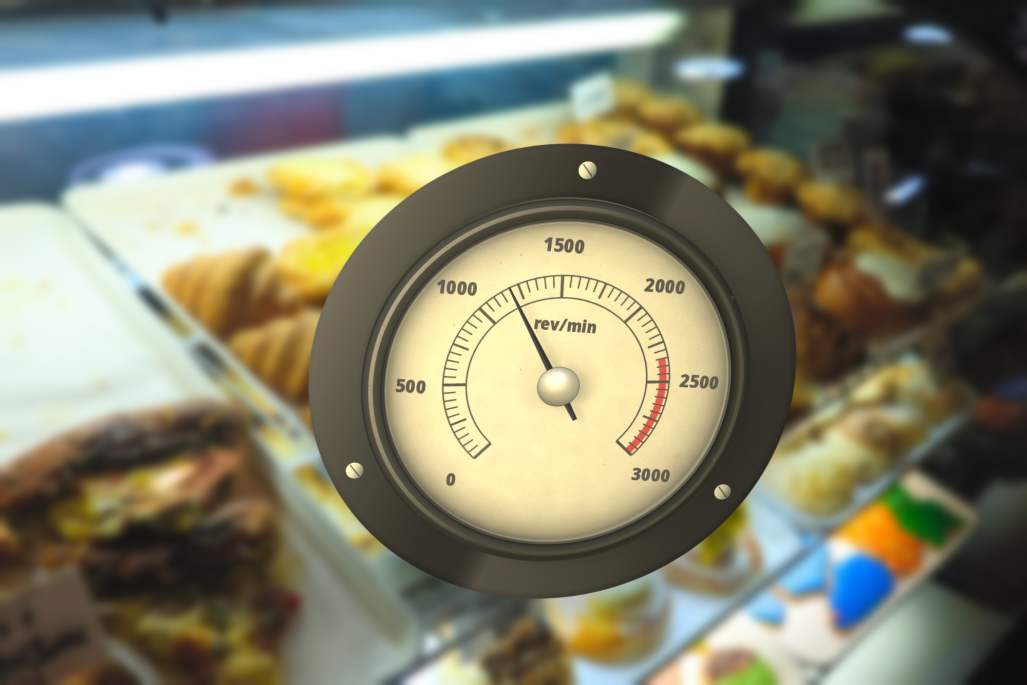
1200 rpm
